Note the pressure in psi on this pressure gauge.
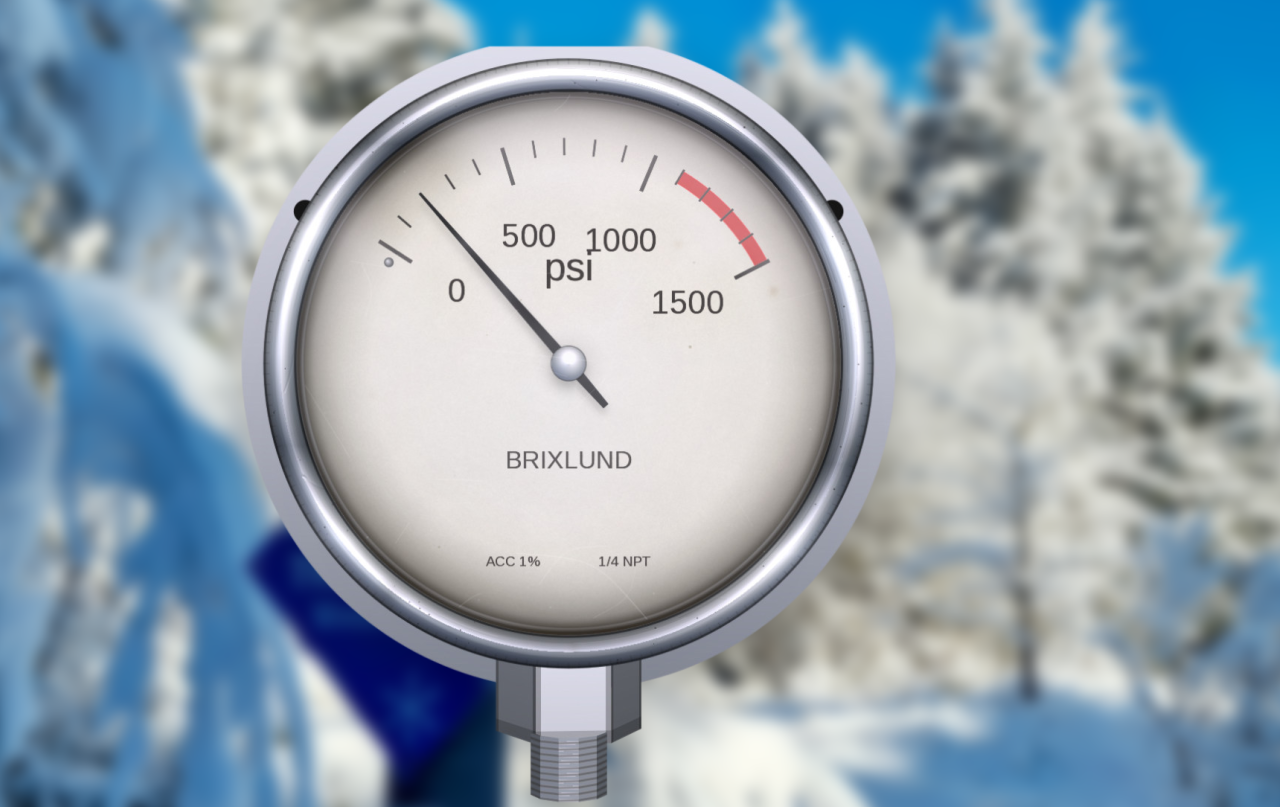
200 psi
